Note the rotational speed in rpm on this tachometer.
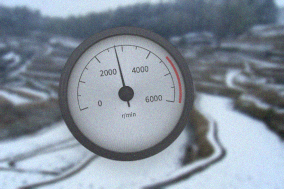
2750 rpm
